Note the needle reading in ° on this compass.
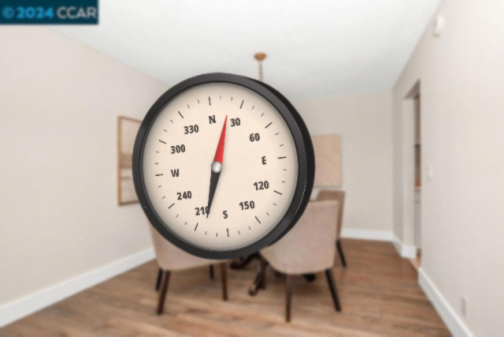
20 °
